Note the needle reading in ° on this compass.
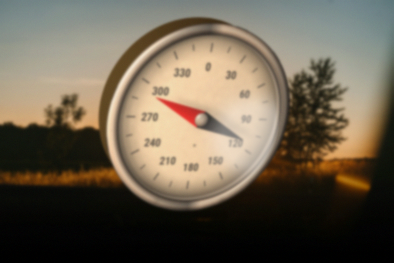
292.5 °
